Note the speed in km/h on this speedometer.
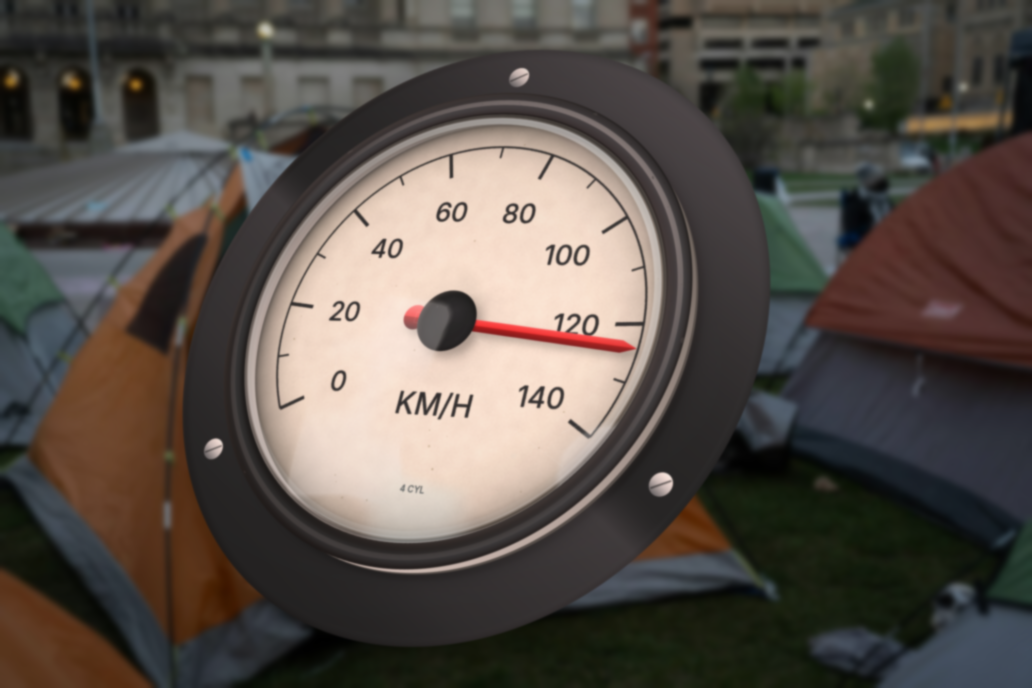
125 km/h
